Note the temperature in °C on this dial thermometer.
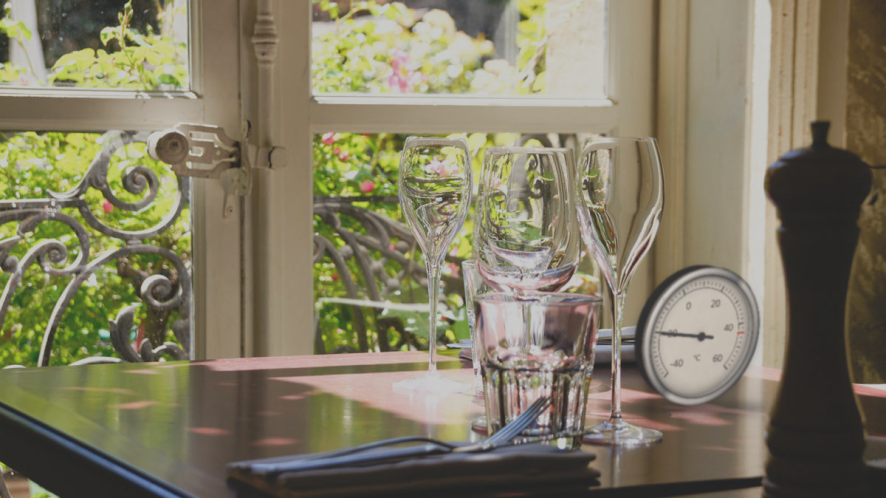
-20 °C
